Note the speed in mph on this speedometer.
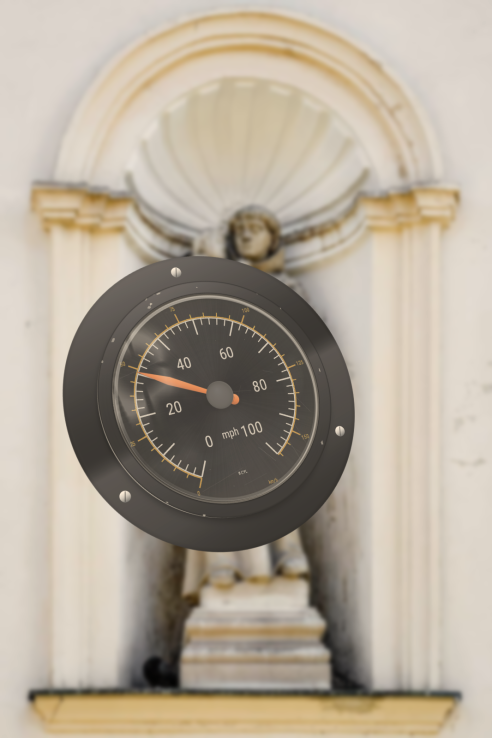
30 mph
